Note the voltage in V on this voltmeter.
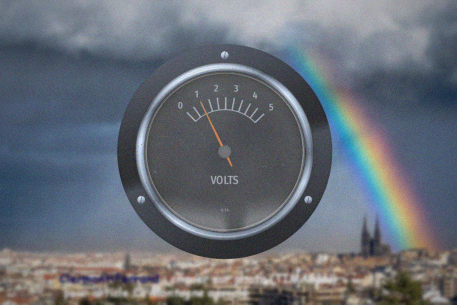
1 V
